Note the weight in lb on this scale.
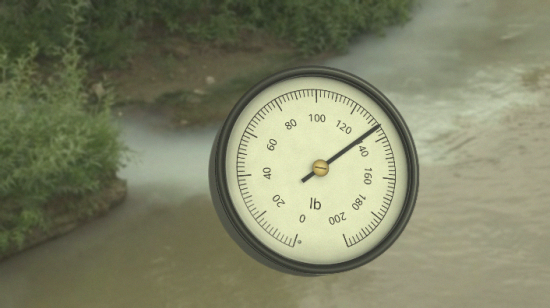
134 lb
